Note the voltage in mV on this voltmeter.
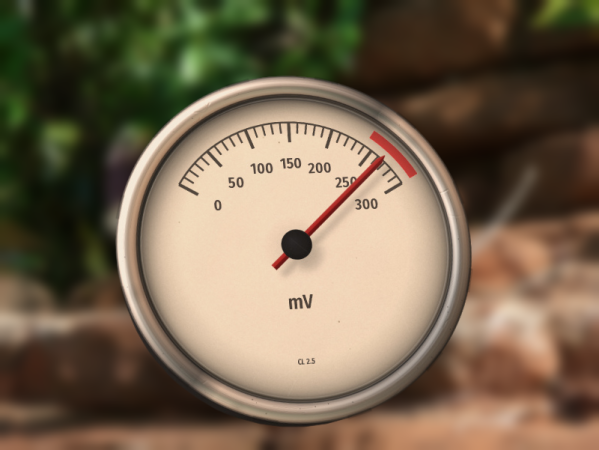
265 mV
